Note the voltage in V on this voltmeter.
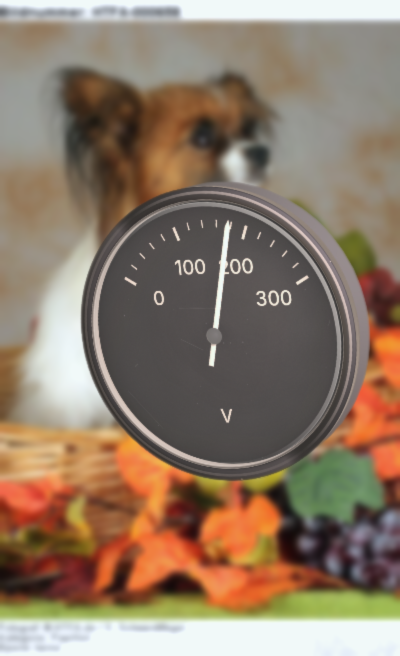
180 V
